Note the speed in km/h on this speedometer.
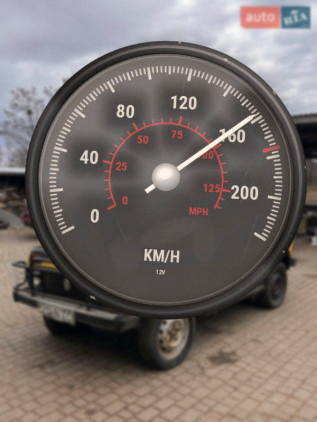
158 km/h
